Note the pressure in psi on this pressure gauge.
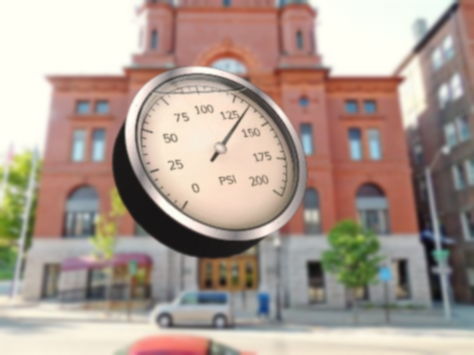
135 psi
